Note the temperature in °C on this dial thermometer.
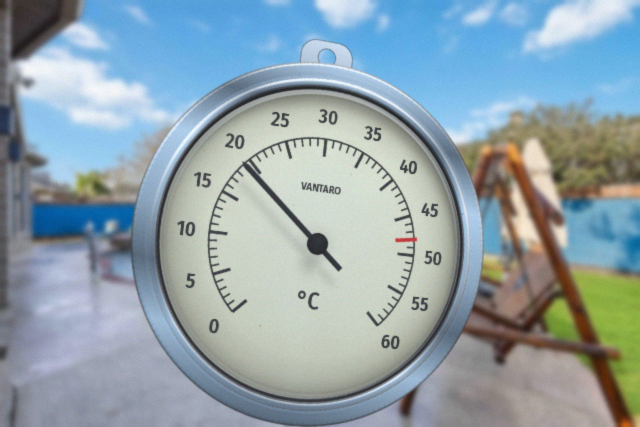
19 °C
